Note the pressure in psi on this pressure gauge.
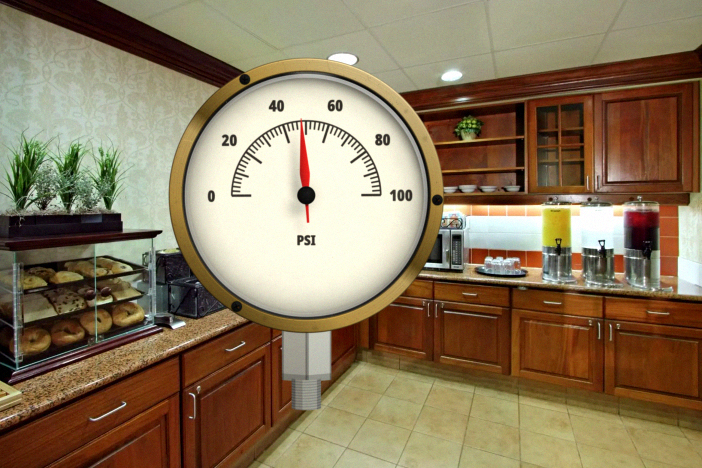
48 psi
